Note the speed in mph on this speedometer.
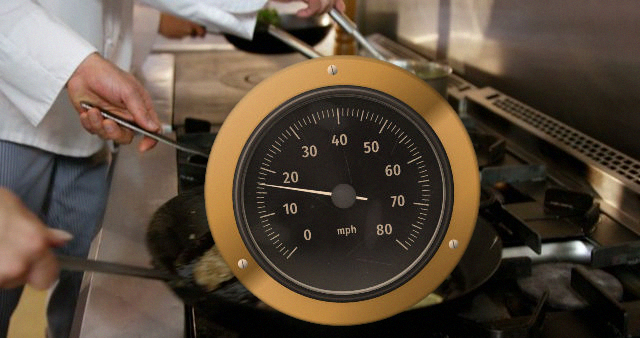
17 mph
